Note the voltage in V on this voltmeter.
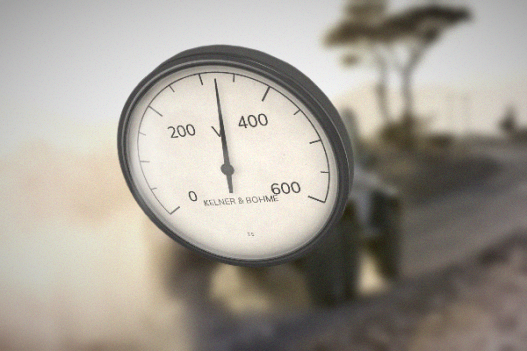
325 V
